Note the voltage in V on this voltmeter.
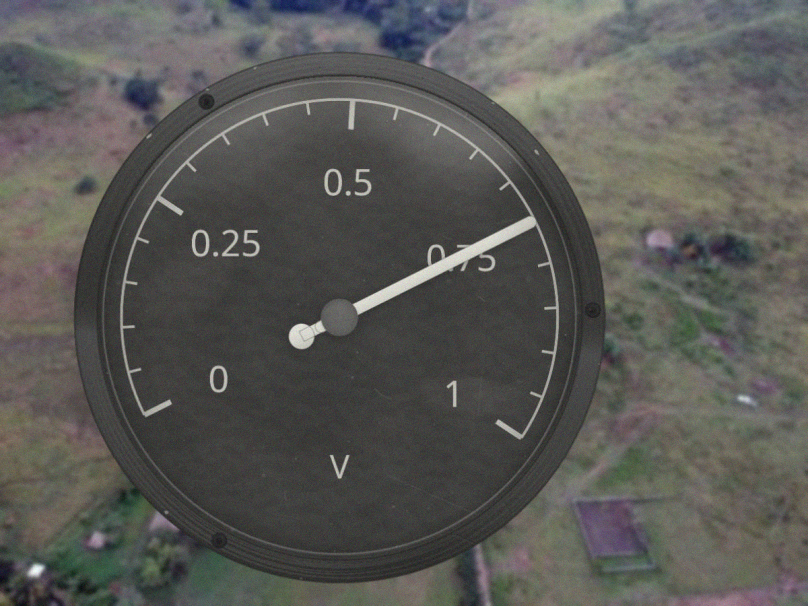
0.75 V
